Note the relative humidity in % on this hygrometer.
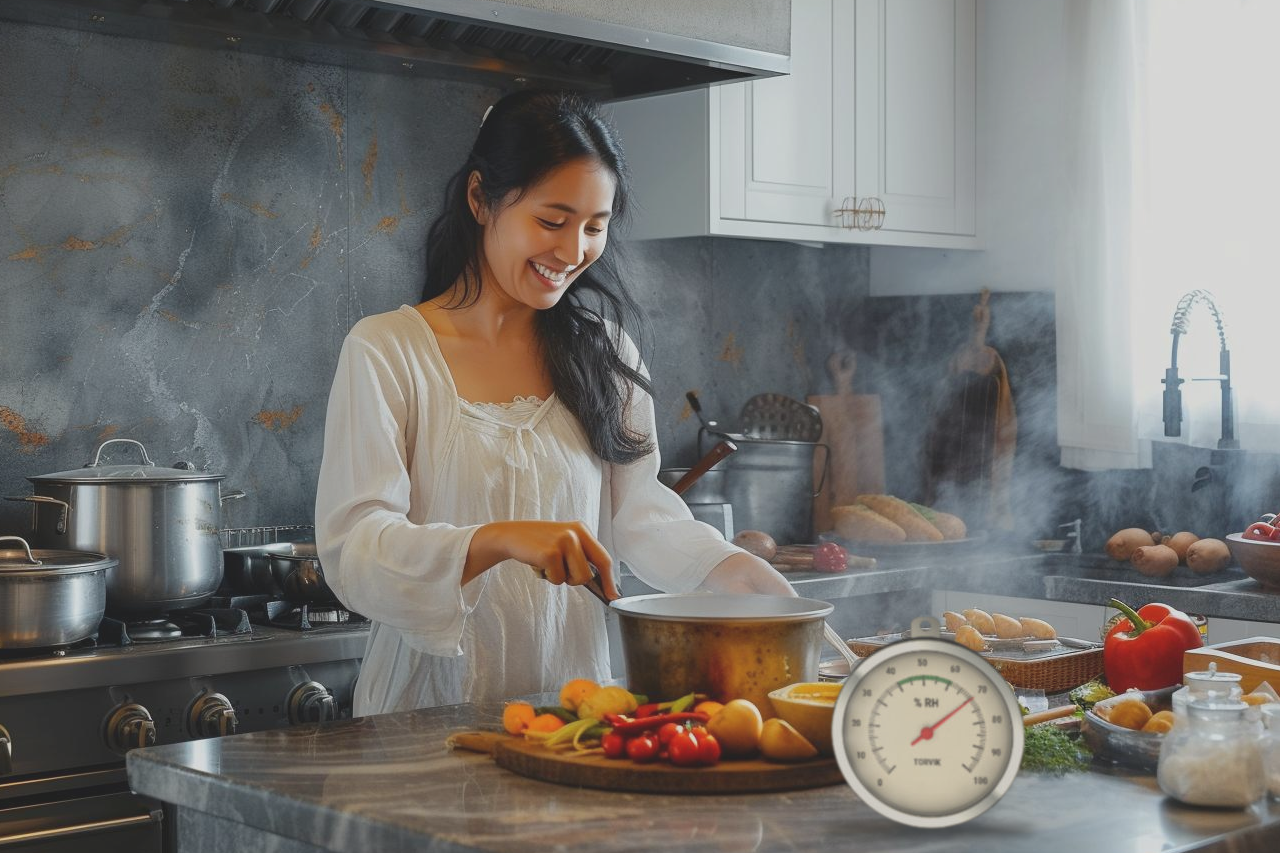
70 %
